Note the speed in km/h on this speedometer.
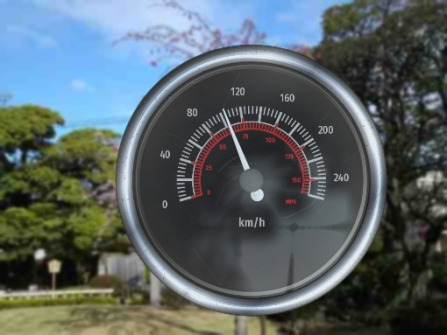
104 km/h
